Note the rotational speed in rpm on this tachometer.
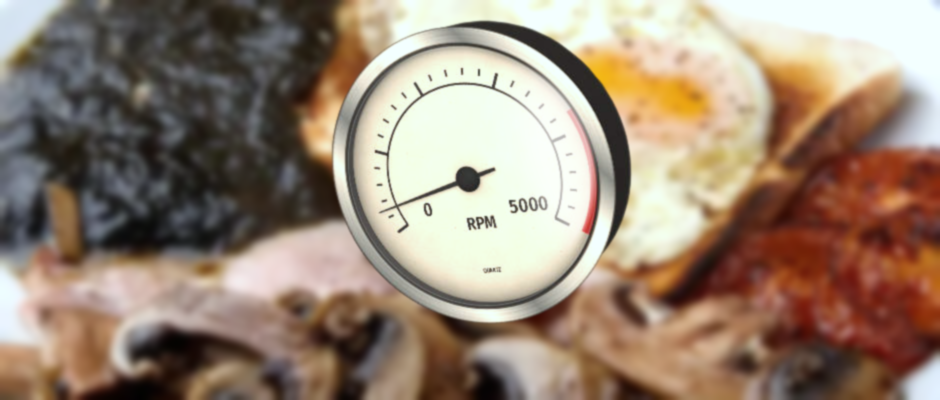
300 rpm
